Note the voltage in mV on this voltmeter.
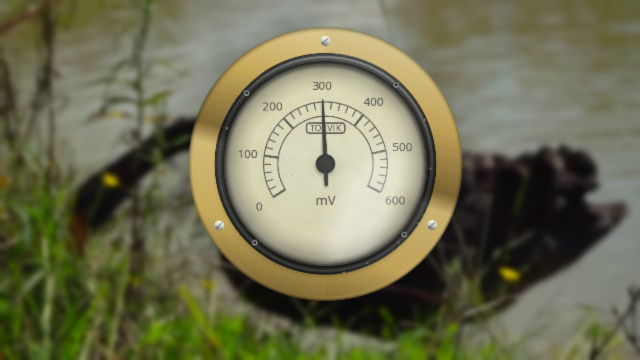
300 mV
